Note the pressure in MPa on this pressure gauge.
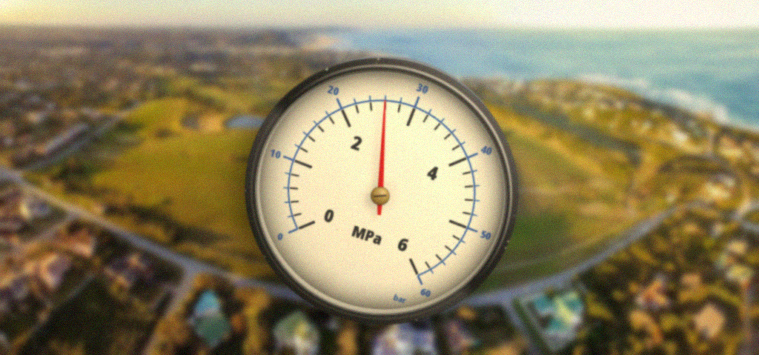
2.6 MPa
